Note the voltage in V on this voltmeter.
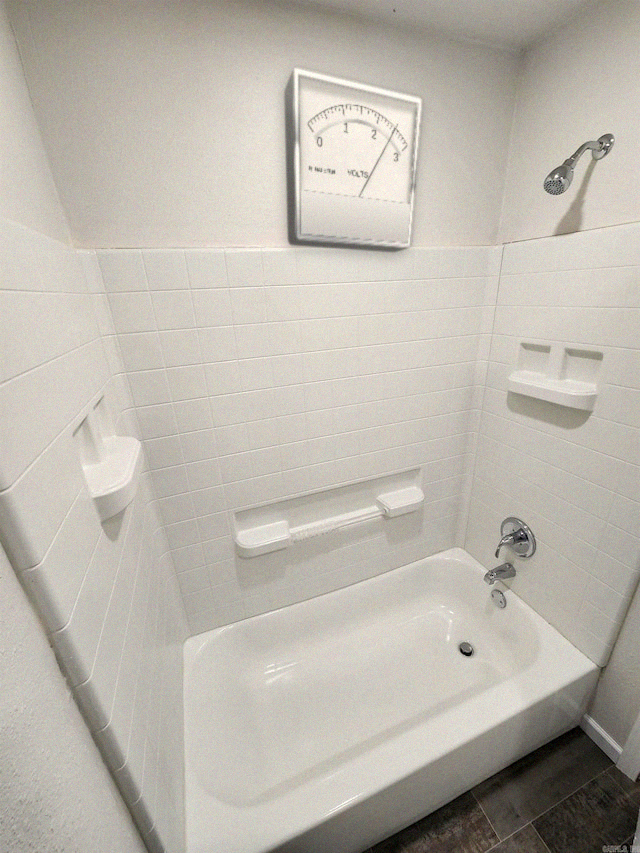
2.5 V
